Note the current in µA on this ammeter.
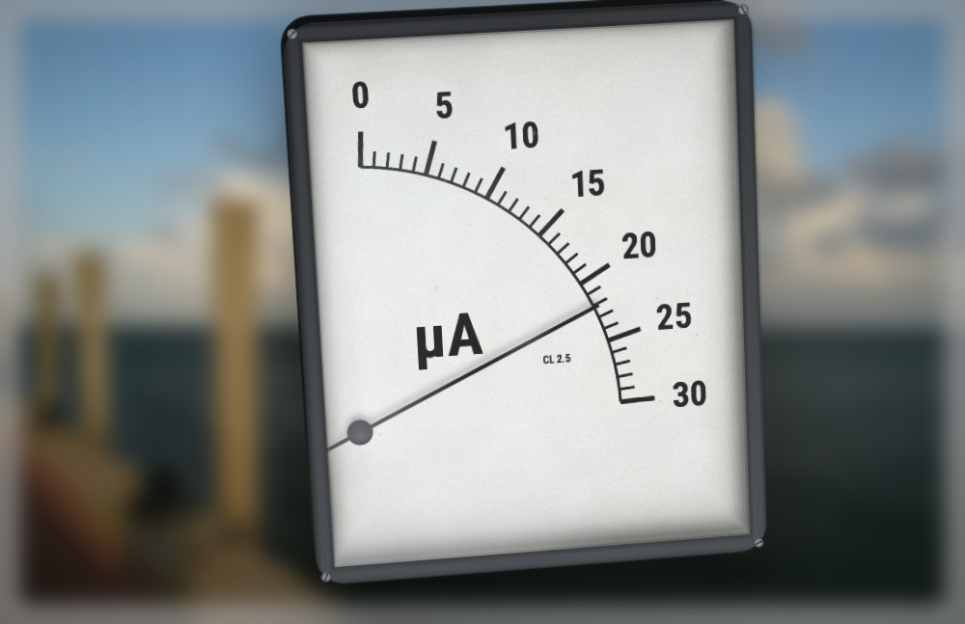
22 µA
